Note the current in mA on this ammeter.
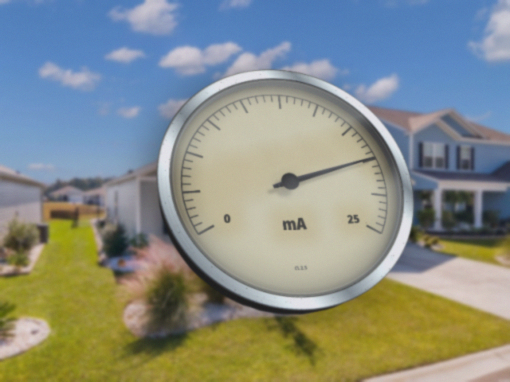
20 mA
